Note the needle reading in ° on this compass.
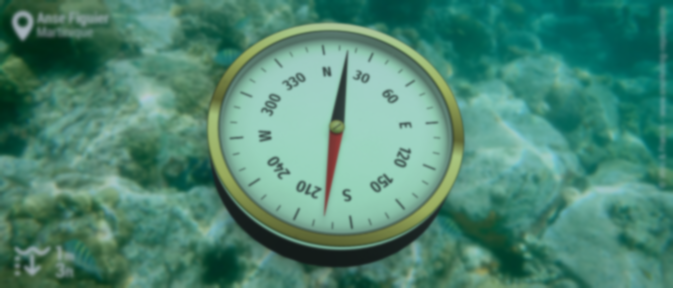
195 °
